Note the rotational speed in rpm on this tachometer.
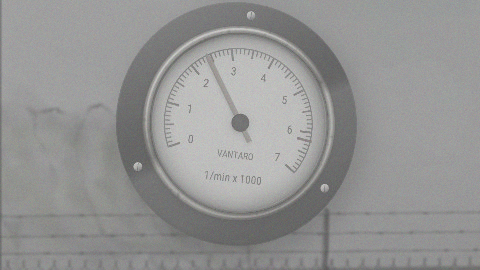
2400 rpm
